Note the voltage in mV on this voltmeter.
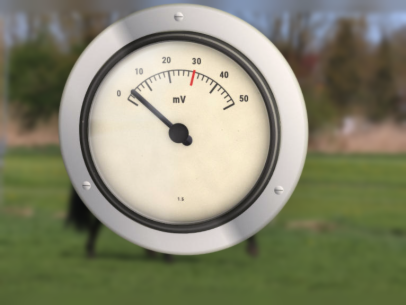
4 mV
